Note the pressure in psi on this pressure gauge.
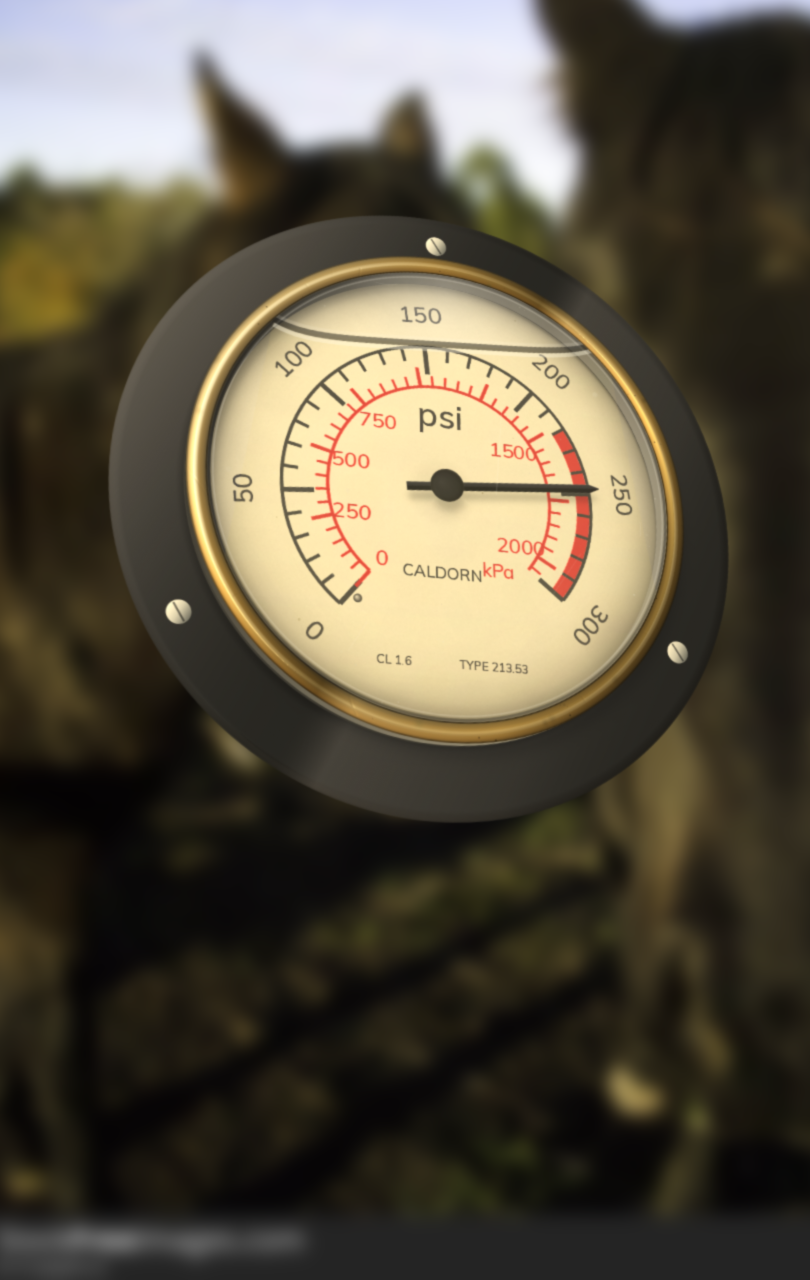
250 psi
